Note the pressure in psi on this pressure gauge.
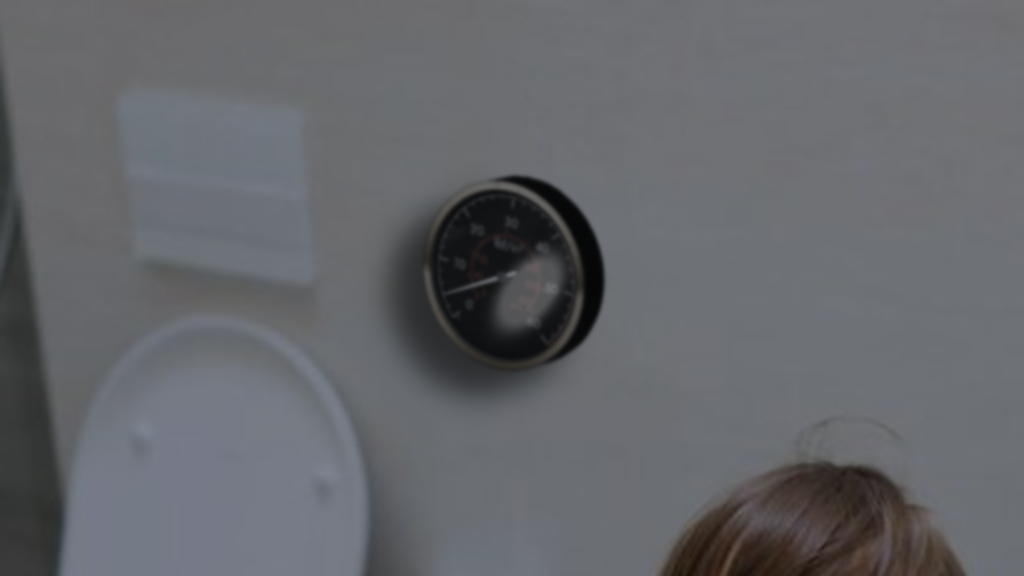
4 psi
